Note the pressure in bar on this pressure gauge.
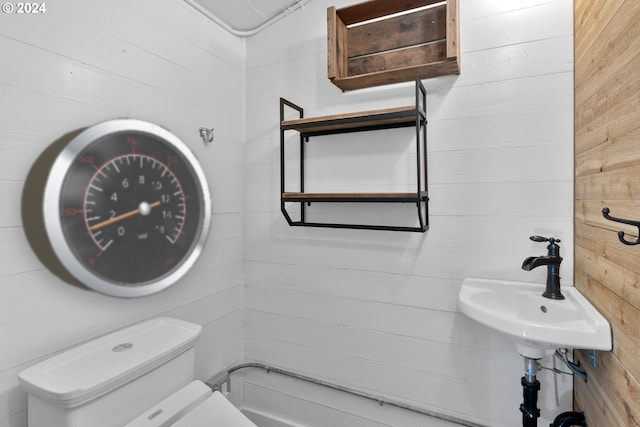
1.5 bar
